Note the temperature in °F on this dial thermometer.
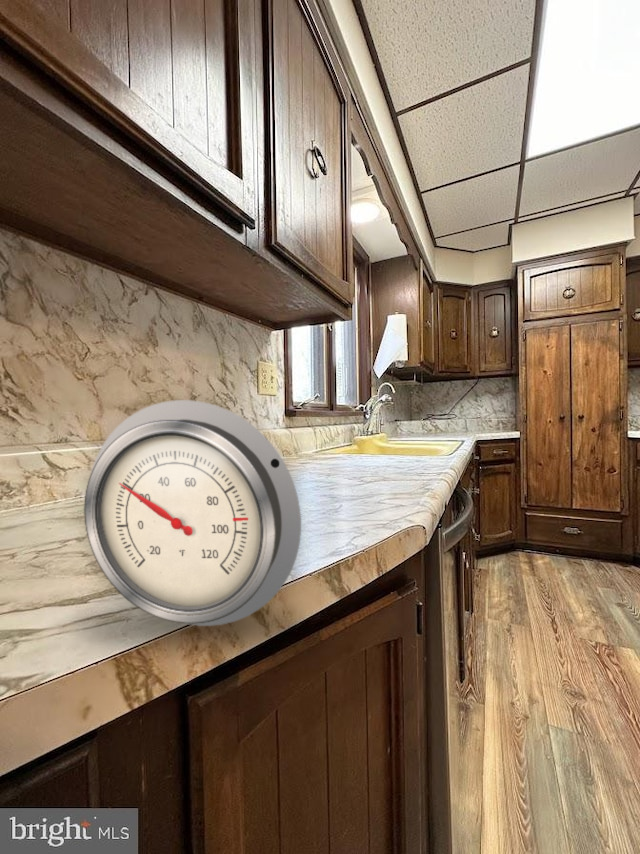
20 °F
